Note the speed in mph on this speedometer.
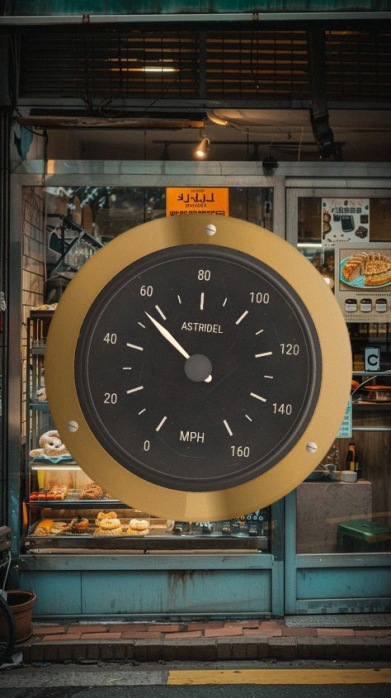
55 mph
